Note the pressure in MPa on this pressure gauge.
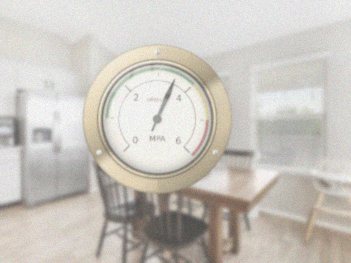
3.5 MPa
